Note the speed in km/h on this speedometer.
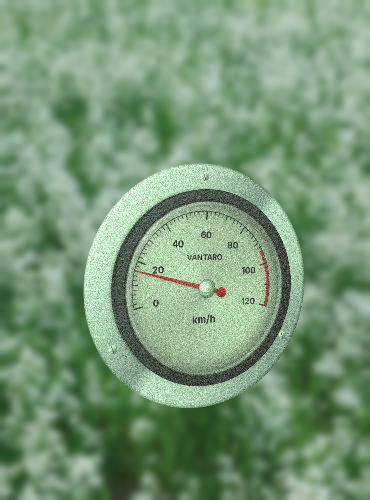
16 km/h
